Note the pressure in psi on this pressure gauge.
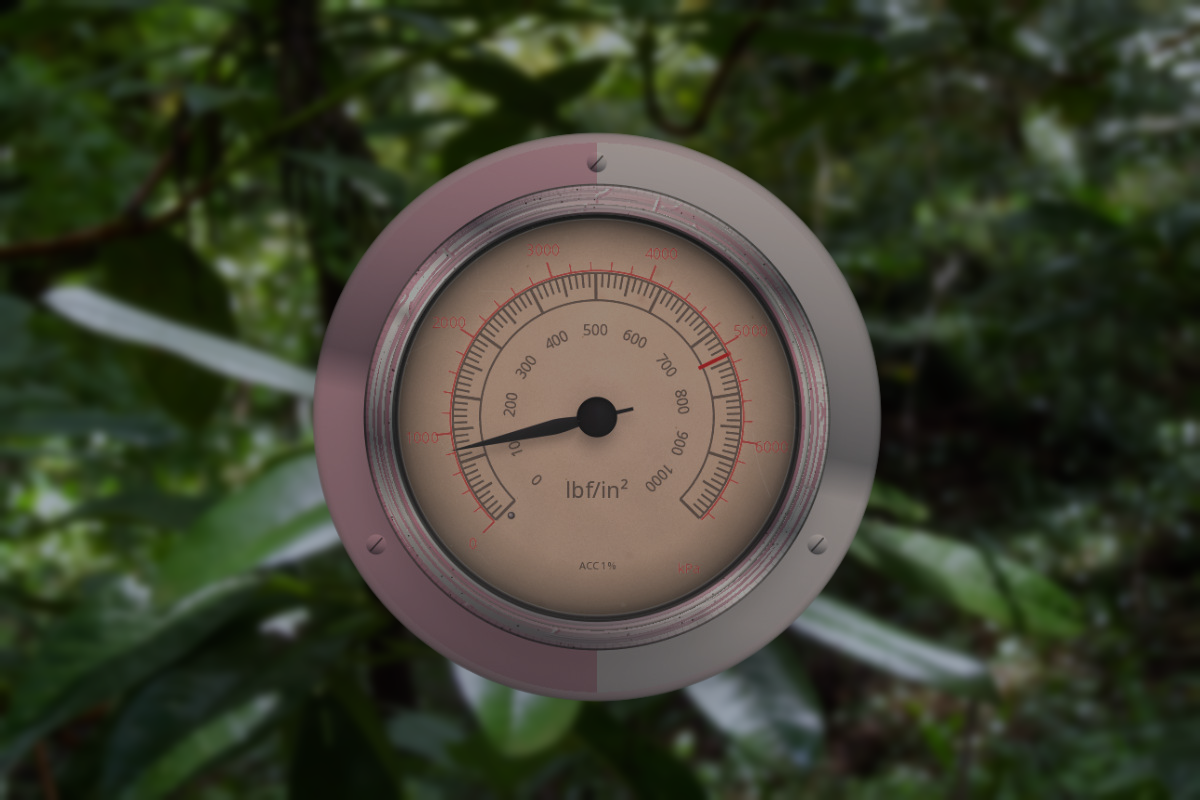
120 psi
